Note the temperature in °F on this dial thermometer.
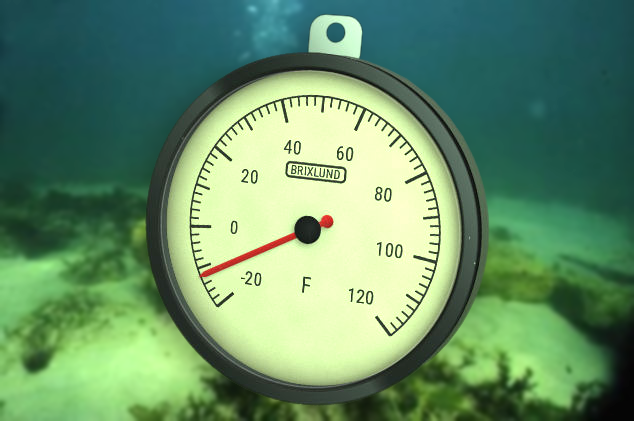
-12 °F
